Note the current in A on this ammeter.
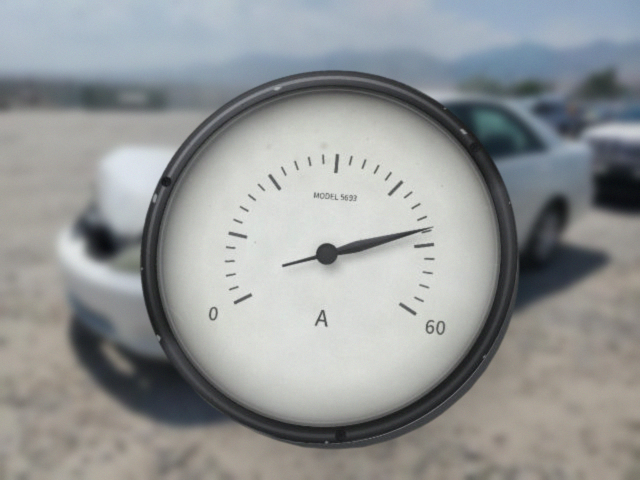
48 A
